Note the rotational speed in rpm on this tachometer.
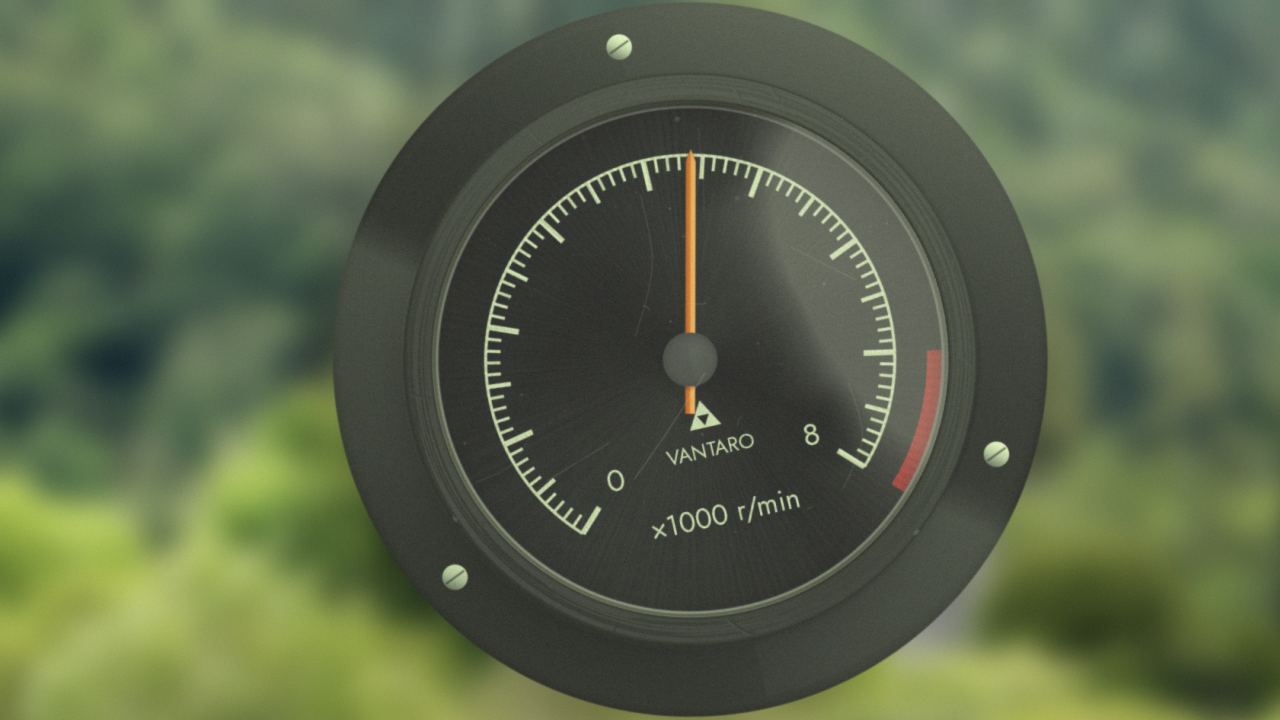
4400 rpm
